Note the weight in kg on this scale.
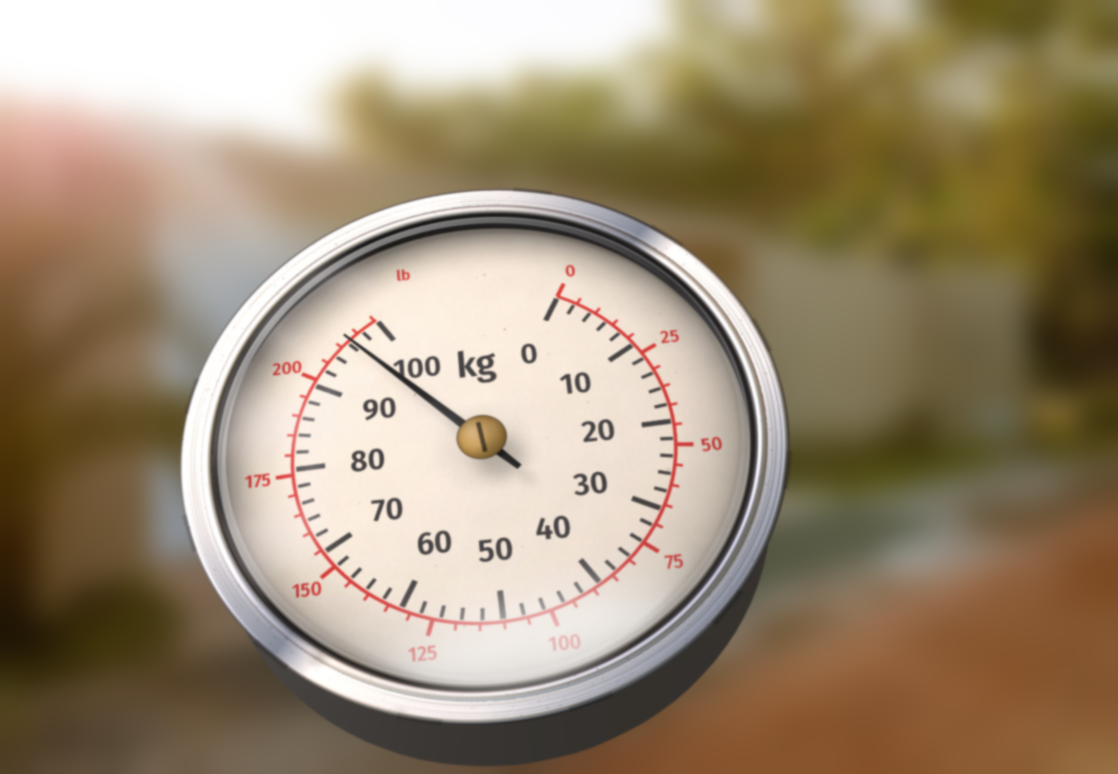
96 kg
